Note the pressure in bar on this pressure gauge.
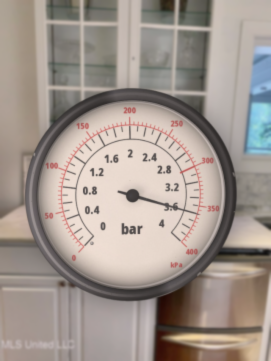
3.6 bar
